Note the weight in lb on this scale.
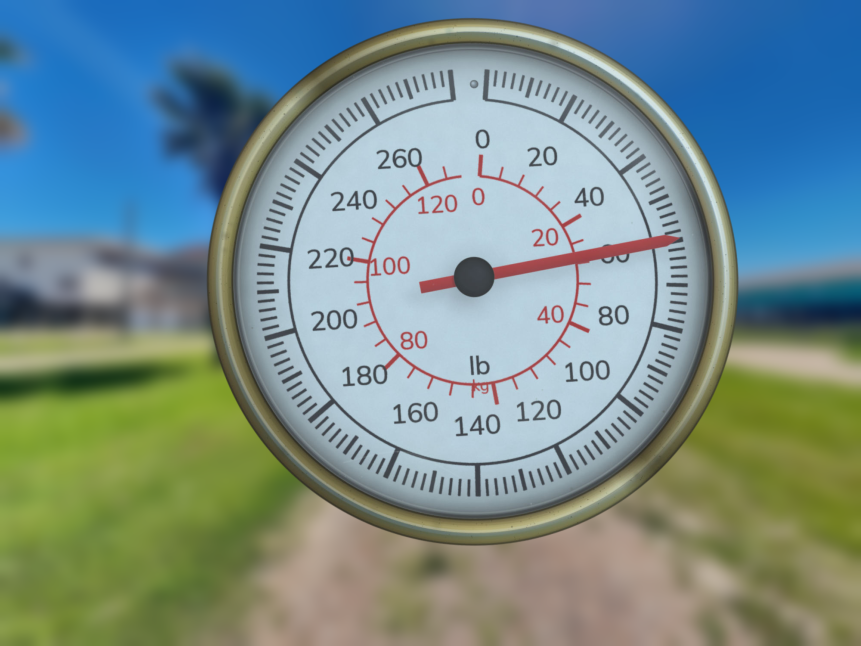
60 lb
